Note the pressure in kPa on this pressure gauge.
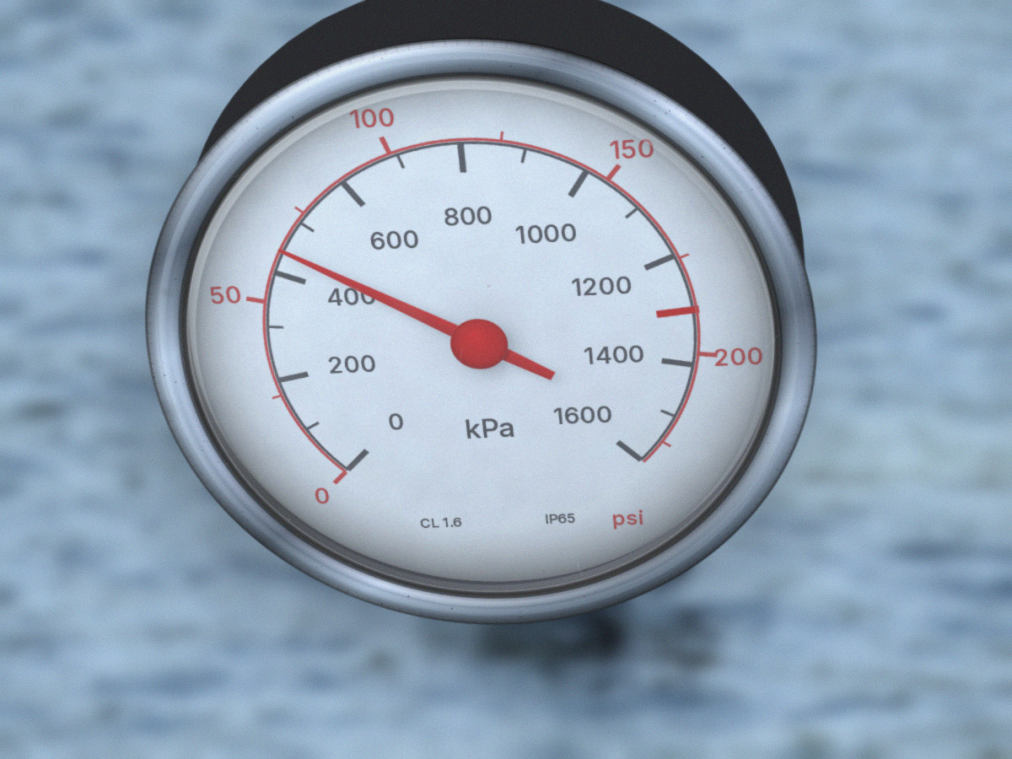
450 kPa
